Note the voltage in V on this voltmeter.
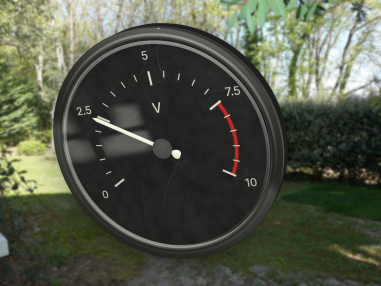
2.5 V
